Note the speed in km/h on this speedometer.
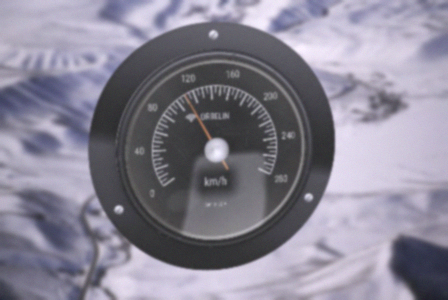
110 km/h
